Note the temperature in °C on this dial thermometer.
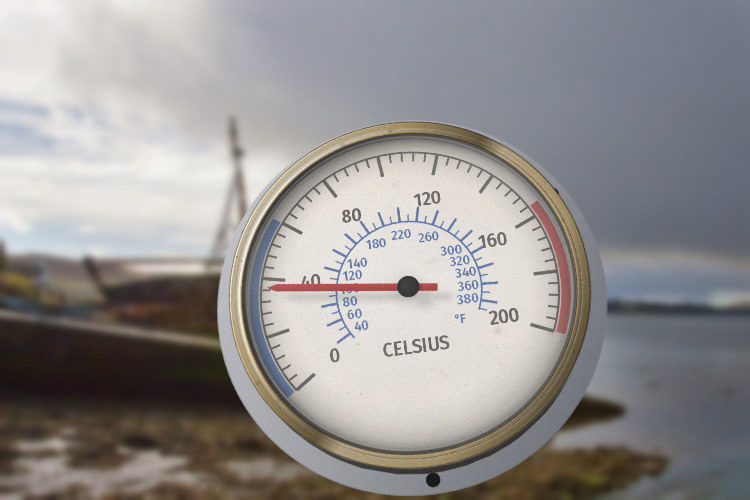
36 °C
